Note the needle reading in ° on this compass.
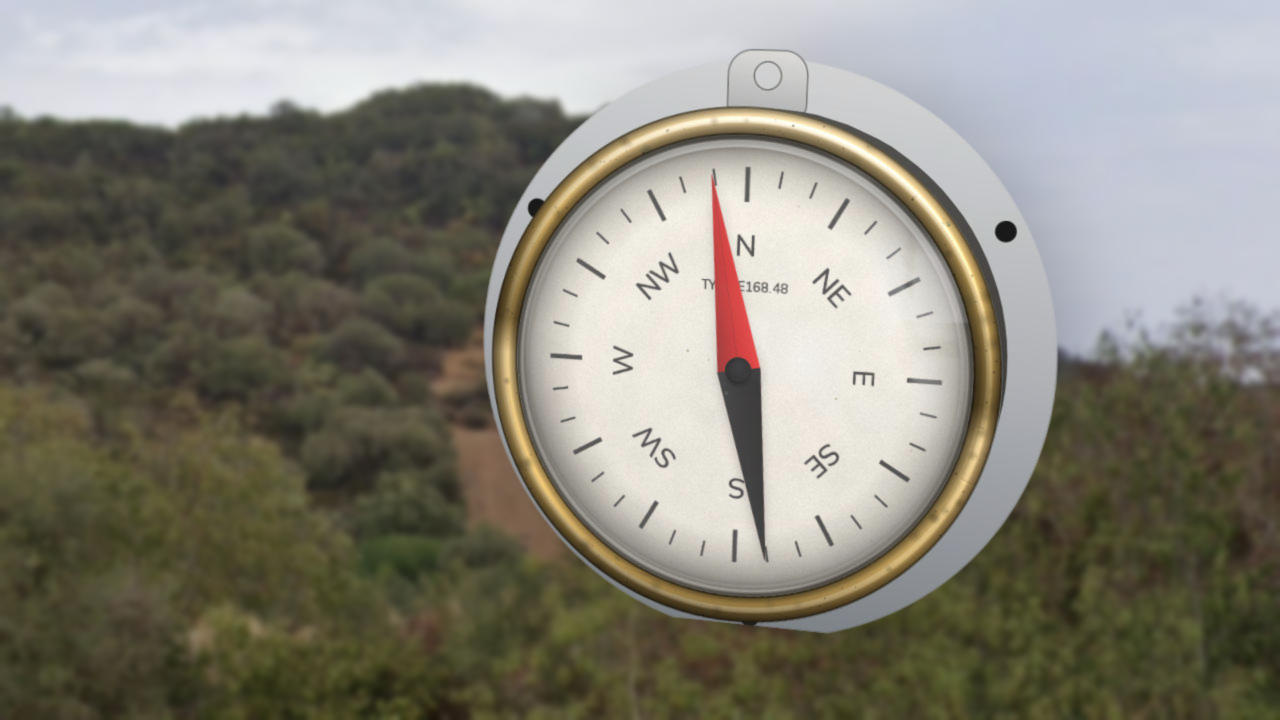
350 °
